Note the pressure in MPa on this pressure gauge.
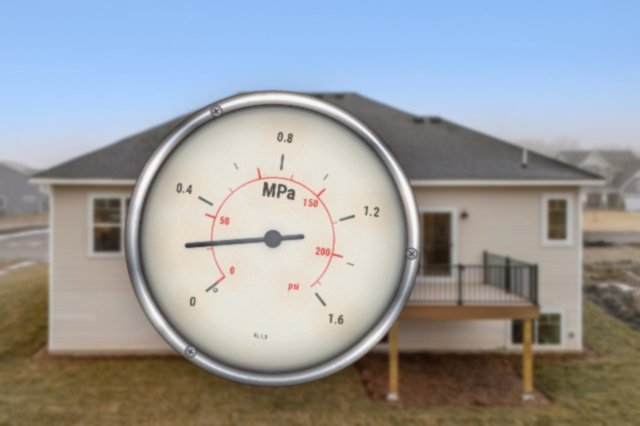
0.2 MPa
